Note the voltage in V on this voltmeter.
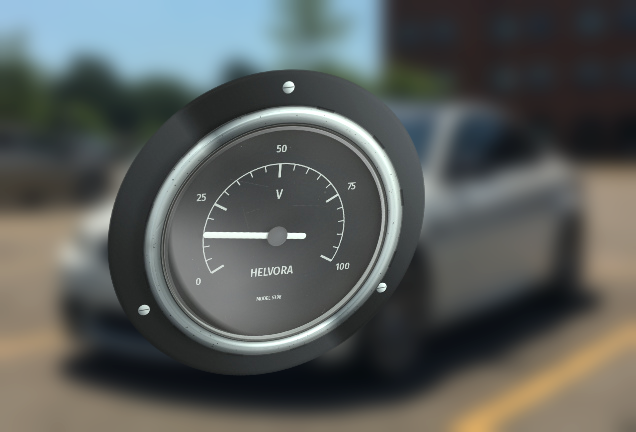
15 V
